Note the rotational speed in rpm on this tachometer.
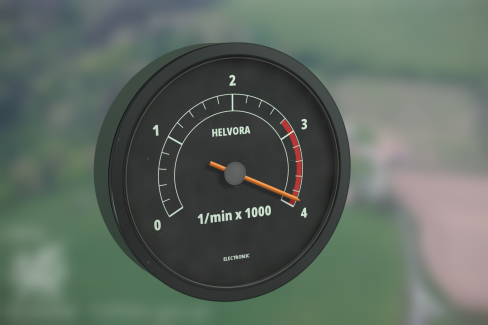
3900 rpm
